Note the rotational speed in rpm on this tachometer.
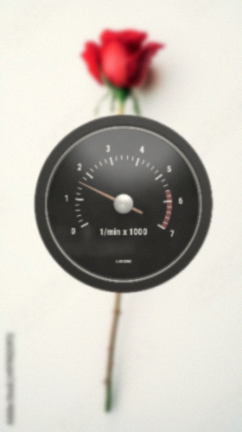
1600 rpm
